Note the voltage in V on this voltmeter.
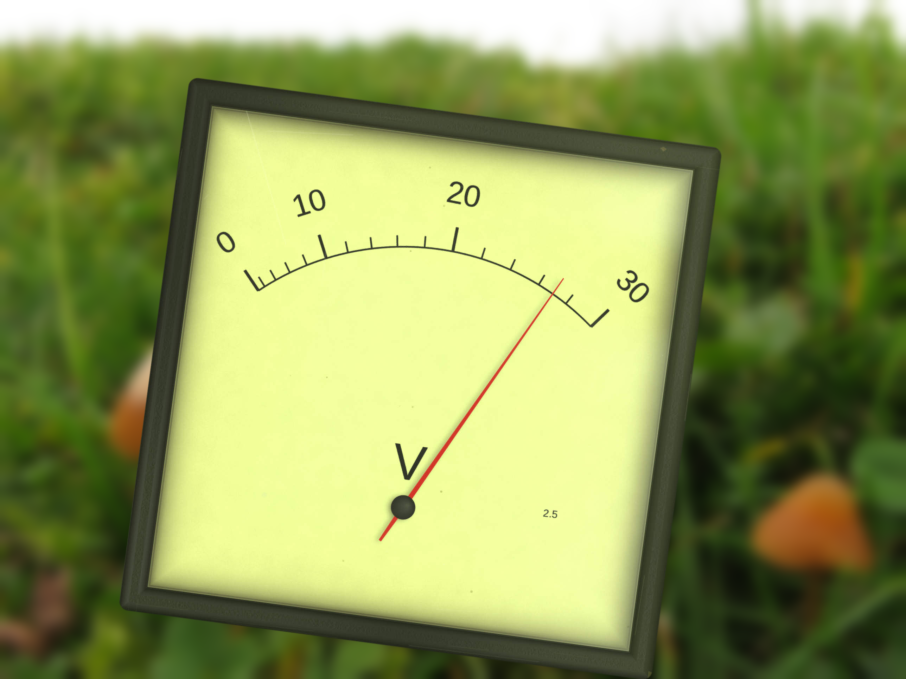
27 V
